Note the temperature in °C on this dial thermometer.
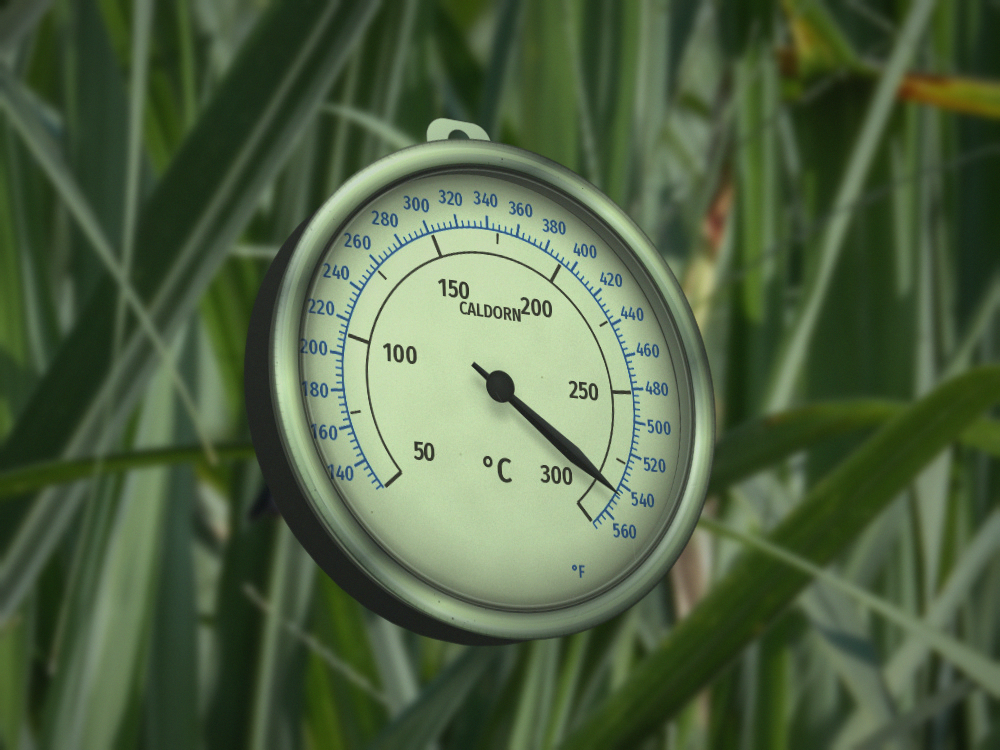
287.5 °C
